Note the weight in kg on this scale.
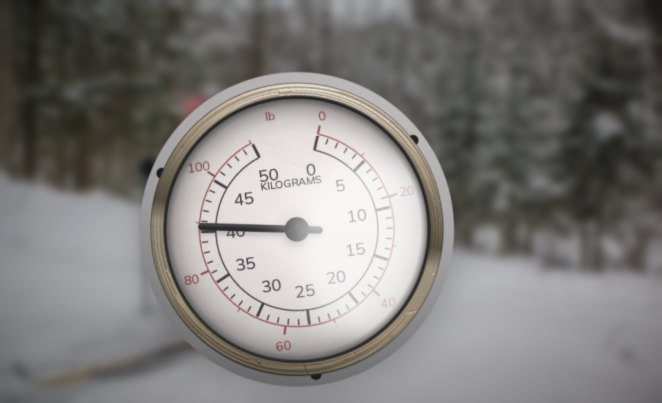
40.5 kg
